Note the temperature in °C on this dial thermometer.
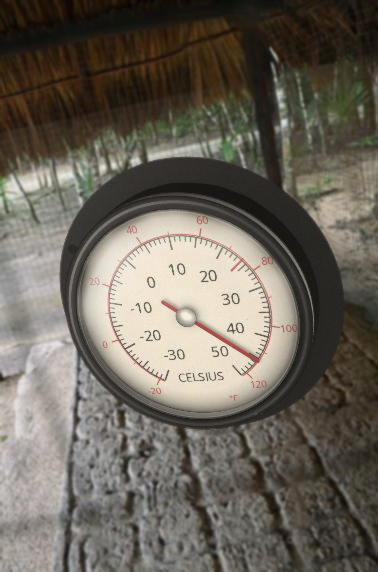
45 °C
